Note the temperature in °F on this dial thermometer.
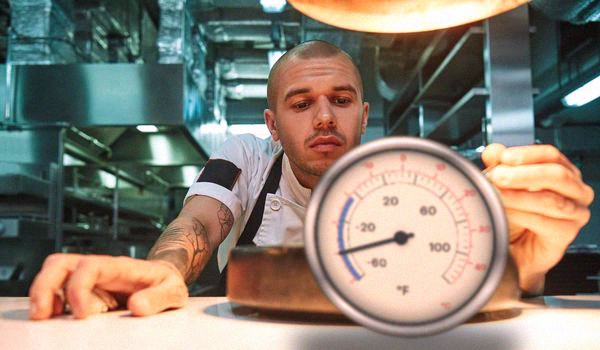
-40 °F
